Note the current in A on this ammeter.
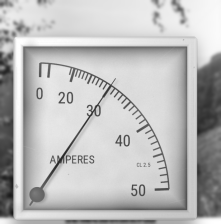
30 A
